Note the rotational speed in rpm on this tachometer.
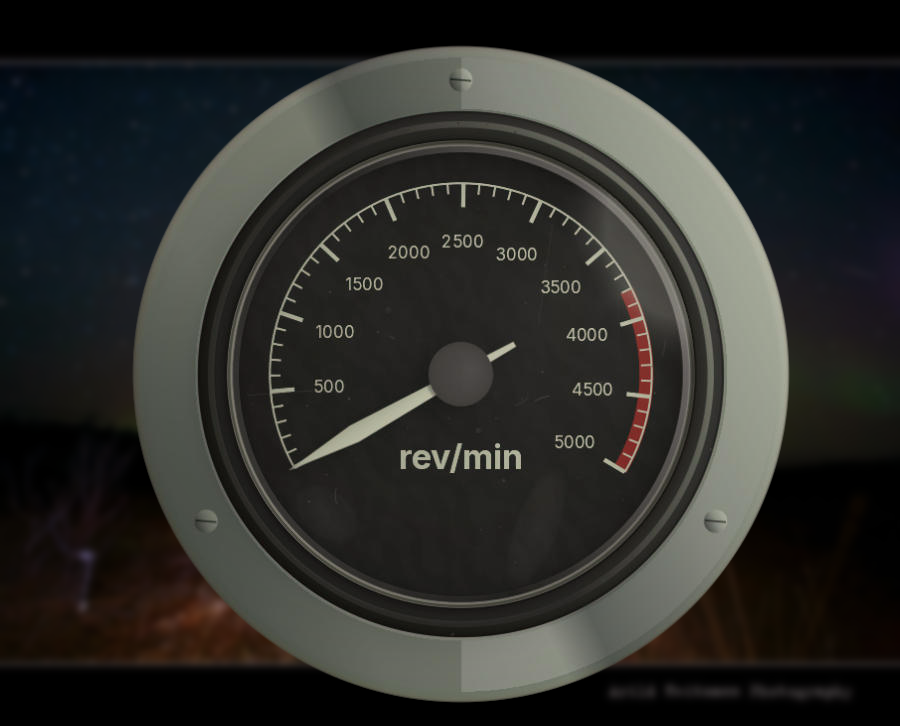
0 rpm
